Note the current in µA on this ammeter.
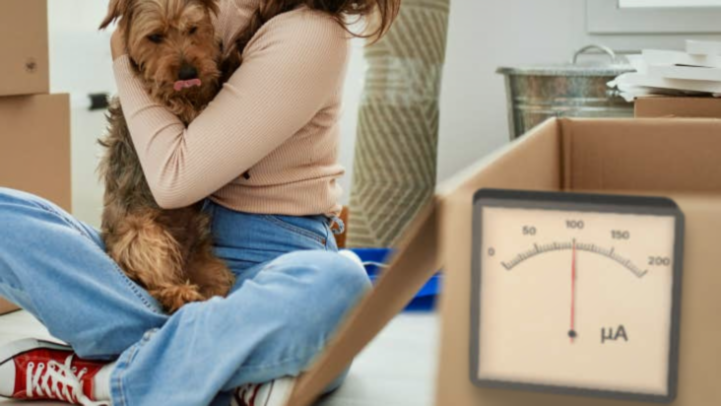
100 µA
